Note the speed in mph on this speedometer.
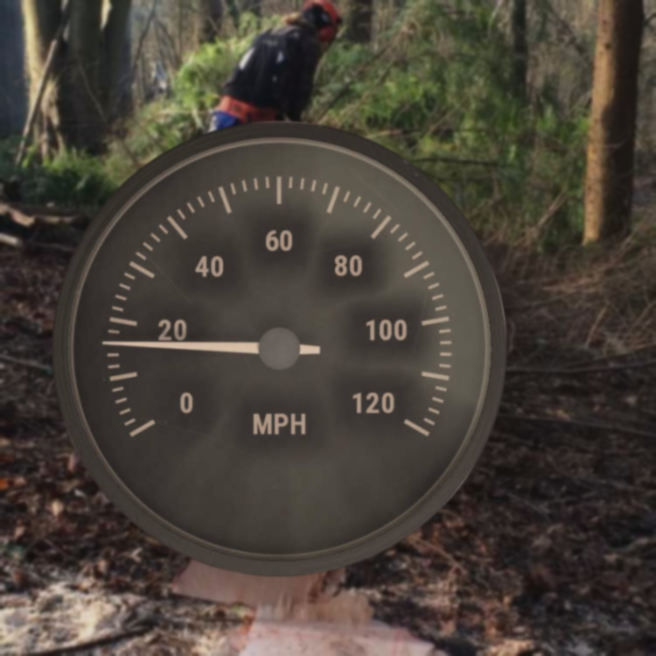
16 mph
